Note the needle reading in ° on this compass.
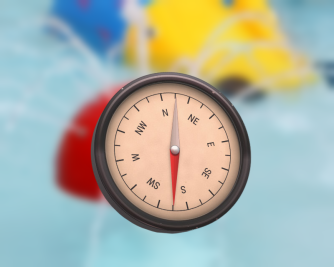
195 °
